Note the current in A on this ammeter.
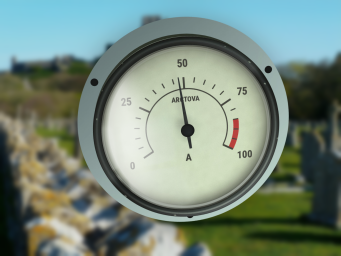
47.5 A
